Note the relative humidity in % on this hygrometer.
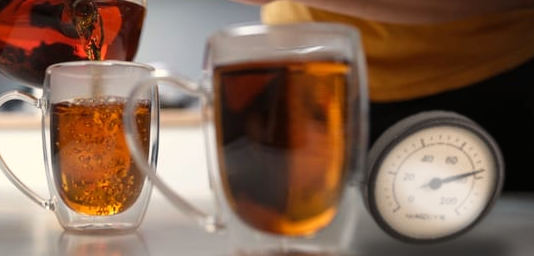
76 %
